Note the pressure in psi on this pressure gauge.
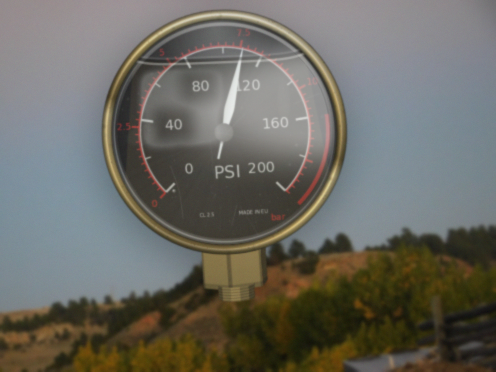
110 psi
